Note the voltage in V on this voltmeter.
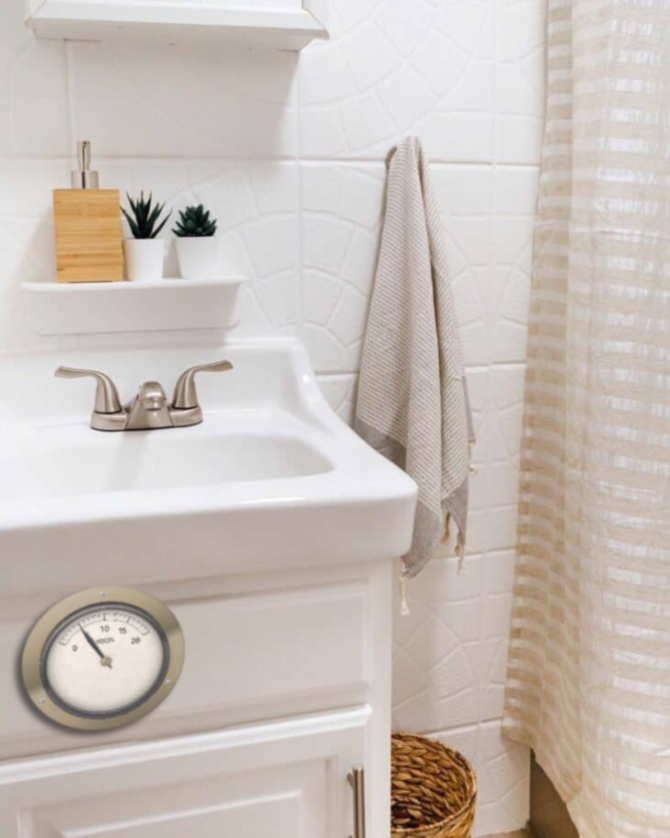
5 V
